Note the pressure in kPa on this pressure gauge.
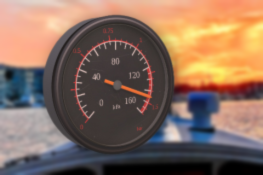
145 kPa
